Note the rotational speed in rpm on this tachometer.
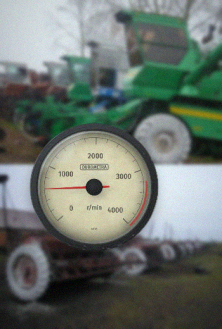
600 rpm
